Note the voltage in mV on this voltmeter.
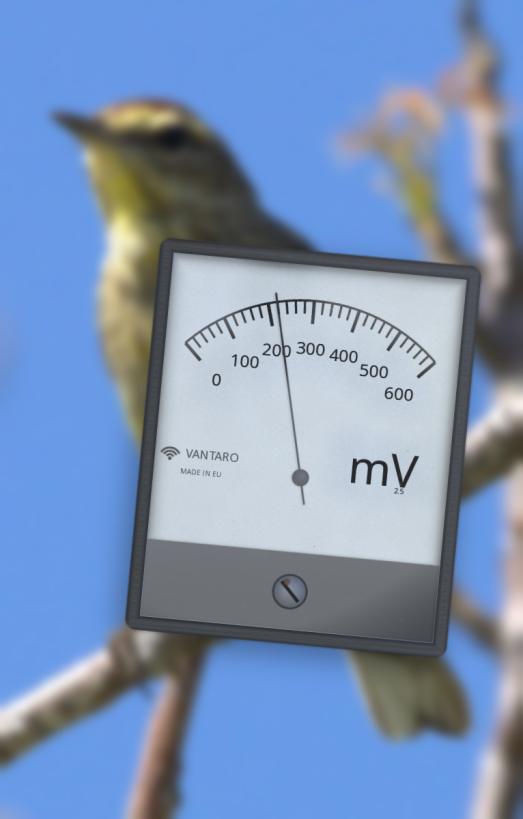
220 mV
